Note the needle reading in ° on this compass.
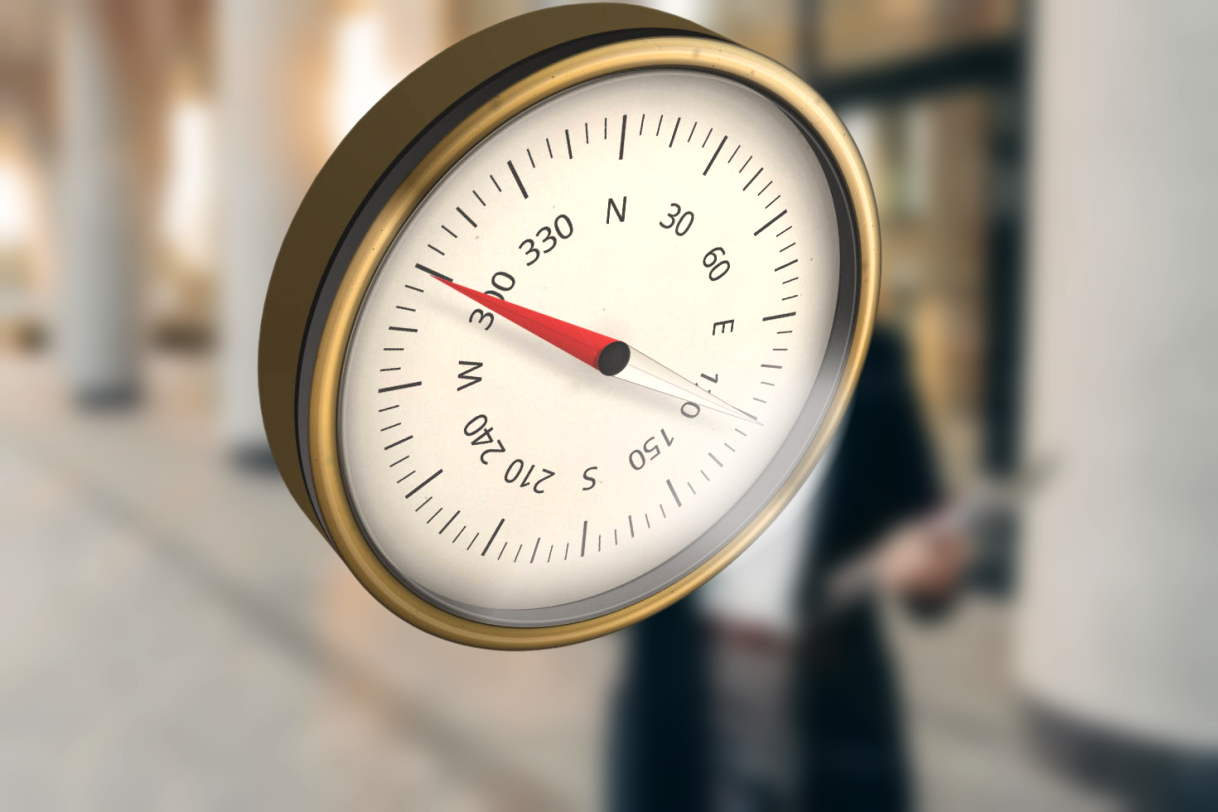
300 °
